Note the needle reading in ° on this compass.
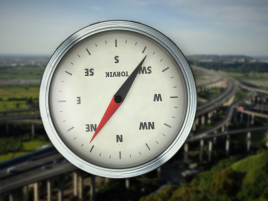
35 °
